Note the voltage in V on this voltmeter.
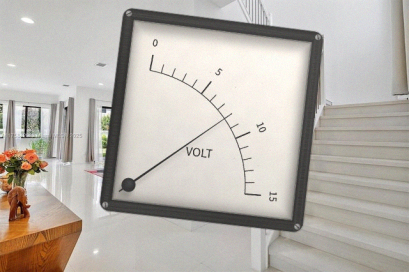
8 V
